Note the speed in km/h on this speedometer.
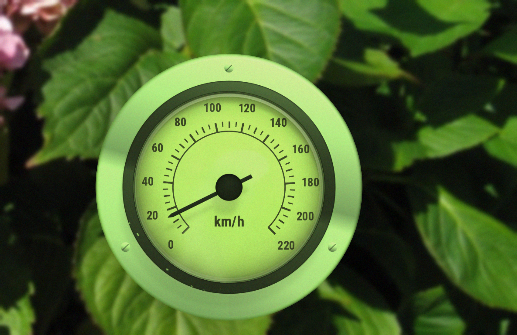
15 km/h
